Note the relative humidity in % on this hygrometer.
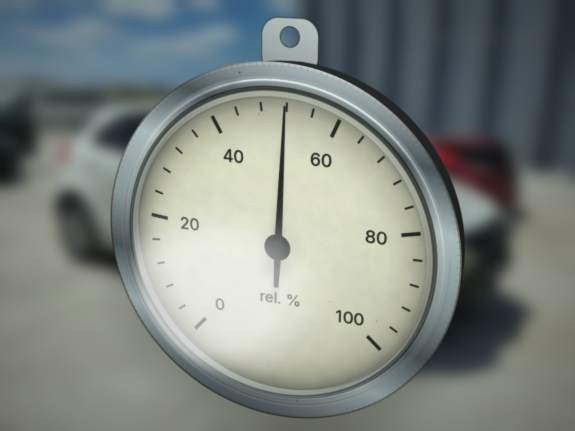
52 %
